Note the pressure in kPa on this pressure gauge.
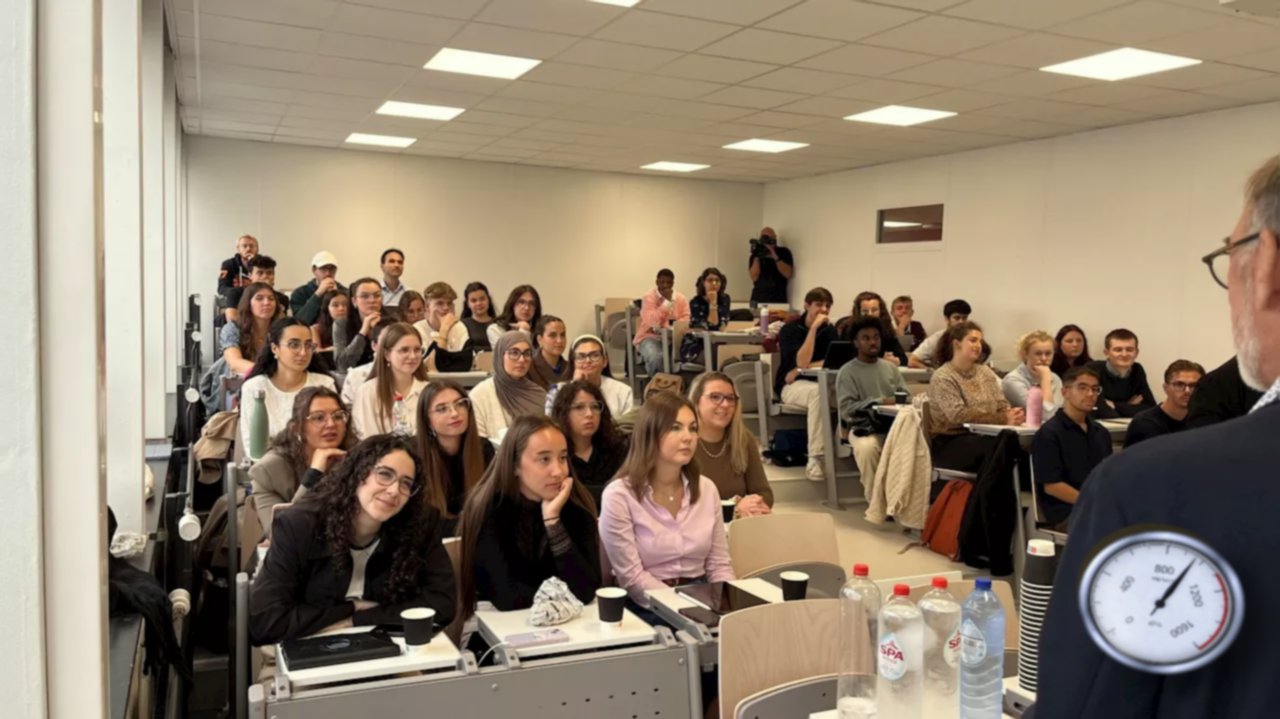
950 kPa
